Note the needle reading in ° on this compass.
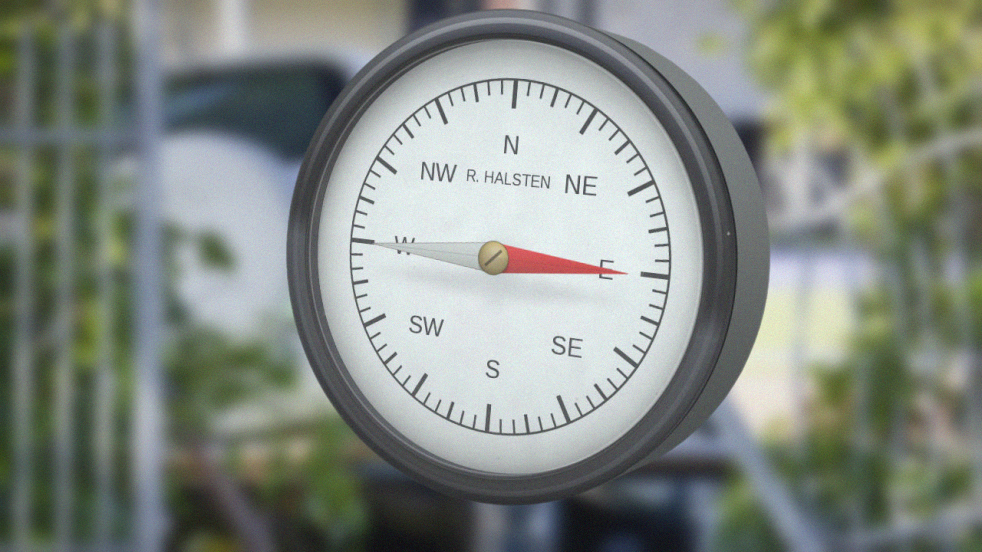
90 °
